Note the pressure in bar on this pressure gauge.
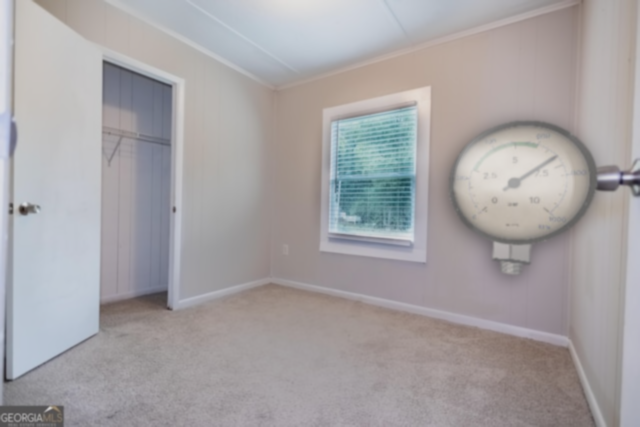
7 bar
